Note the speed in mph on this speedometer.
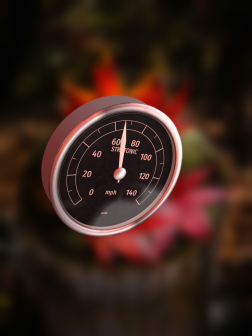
65 mph
